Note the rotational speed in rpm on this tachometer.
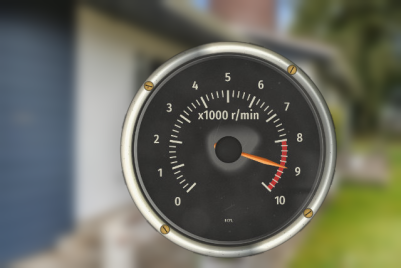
9000 rpm
